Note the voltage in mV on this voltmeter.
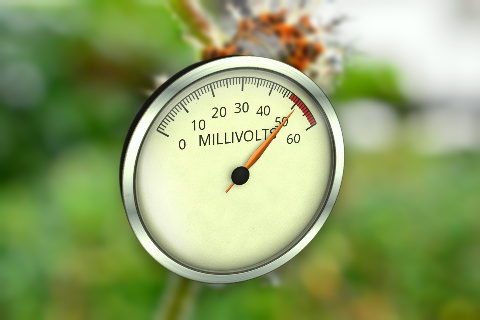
50 mV
